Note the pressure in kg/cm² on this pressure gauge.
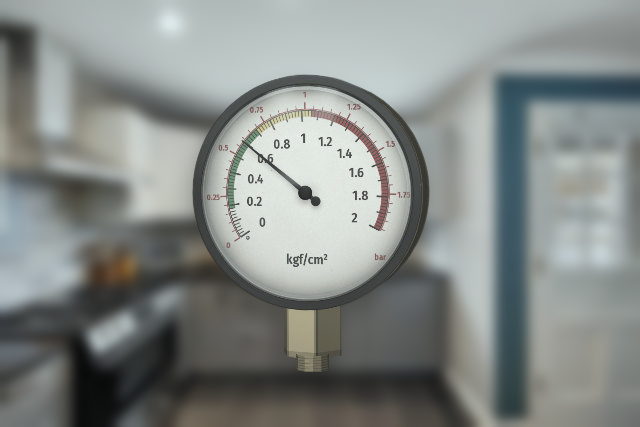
0.6 kg/cm²
